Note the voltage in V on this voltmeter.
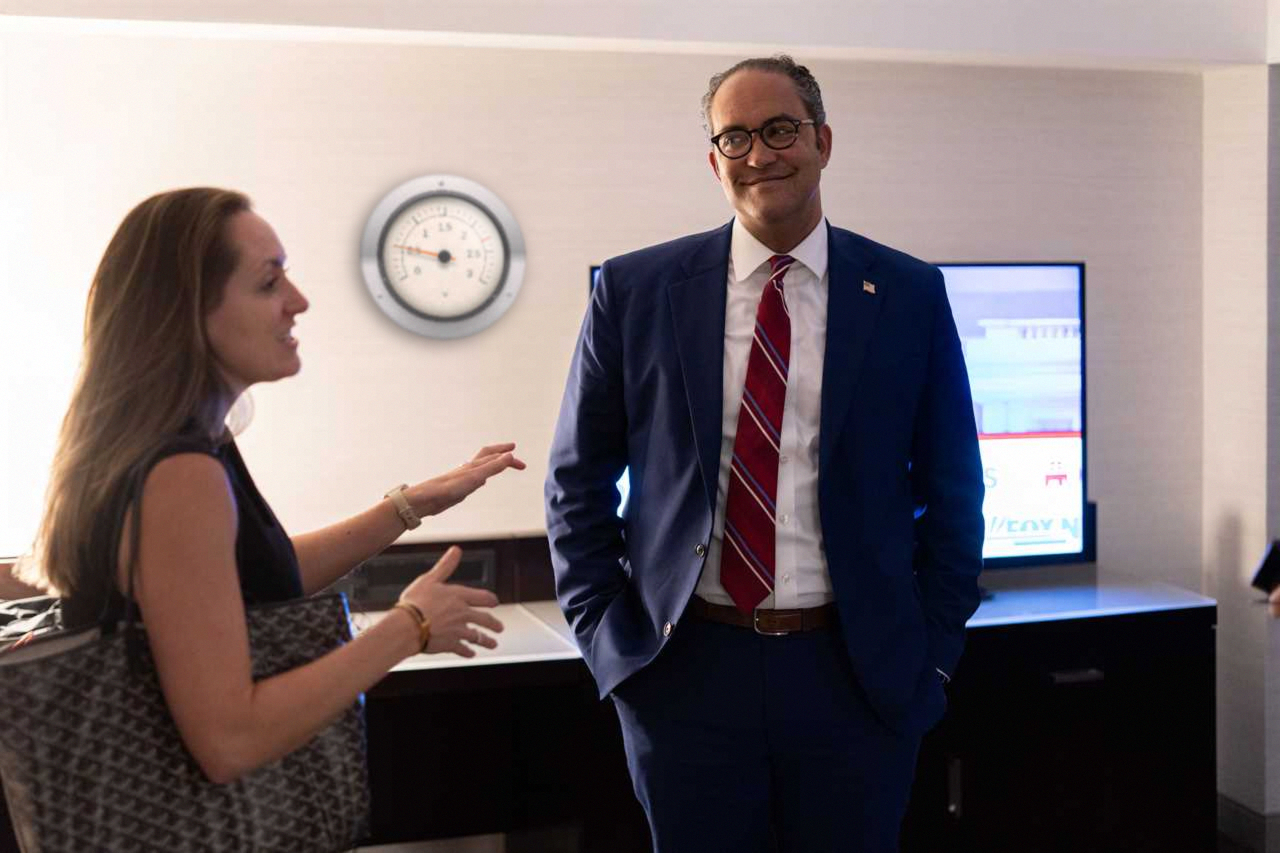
0.5 V
